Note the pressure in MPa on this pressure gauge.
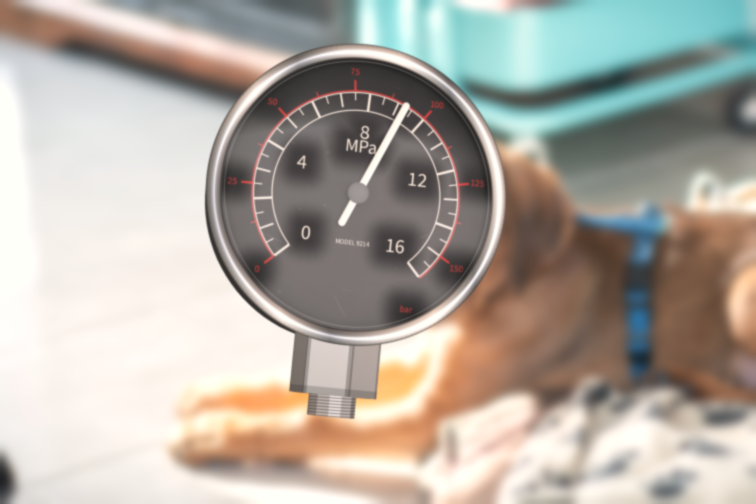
9.25 MPa
